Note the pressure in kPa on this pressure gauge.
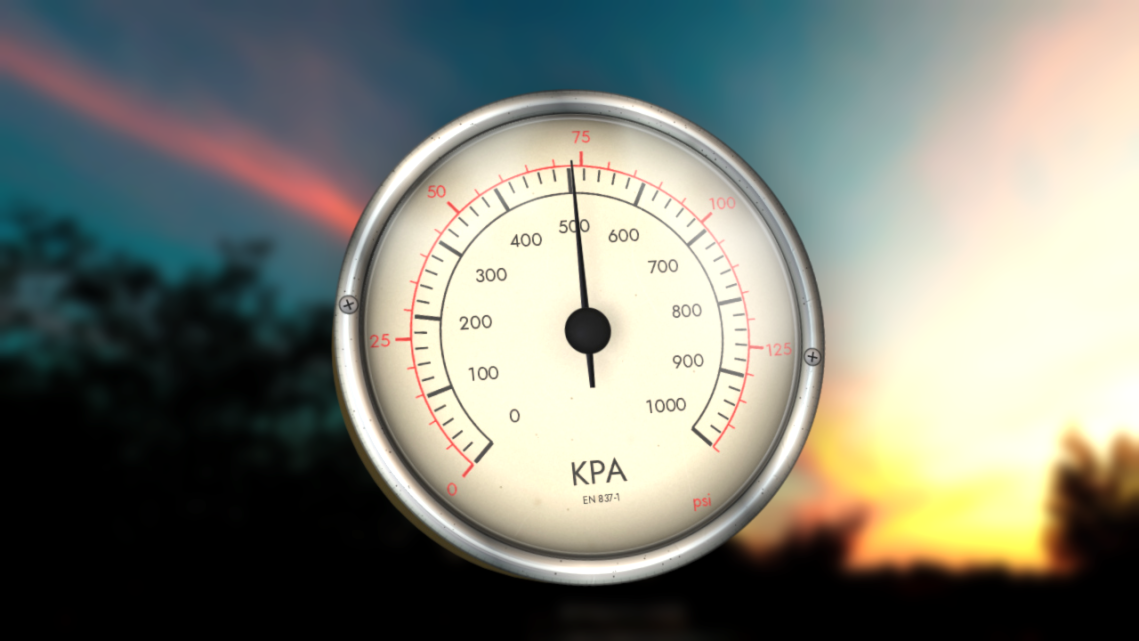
500 kPa
